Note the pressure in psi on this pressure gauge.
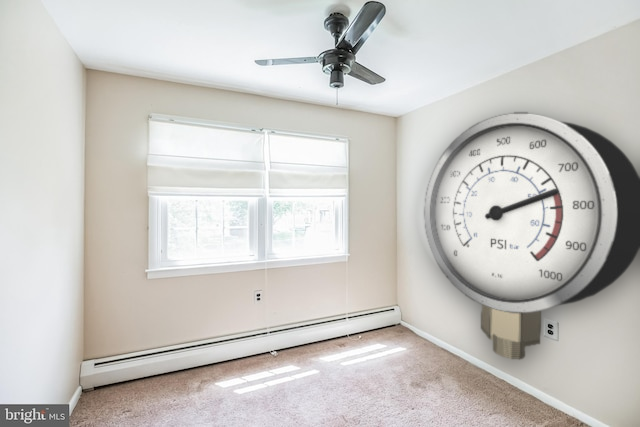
750 psi
